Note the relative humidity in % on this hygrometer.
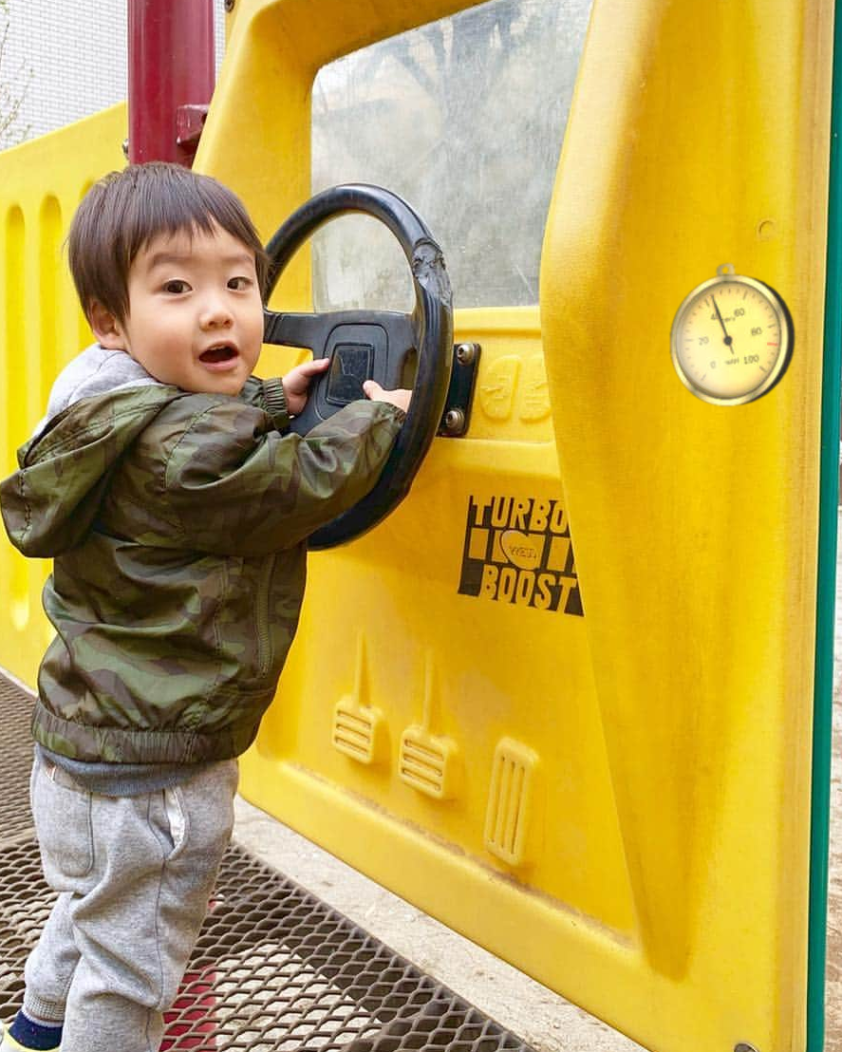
44 %
